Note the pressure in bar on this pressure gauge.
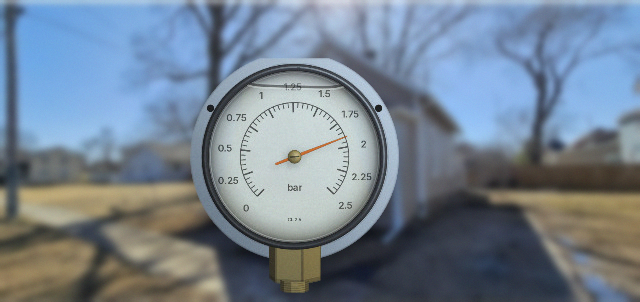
1.9 bar
